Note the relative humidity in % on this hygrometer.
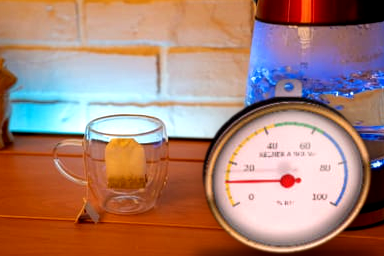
12 %
